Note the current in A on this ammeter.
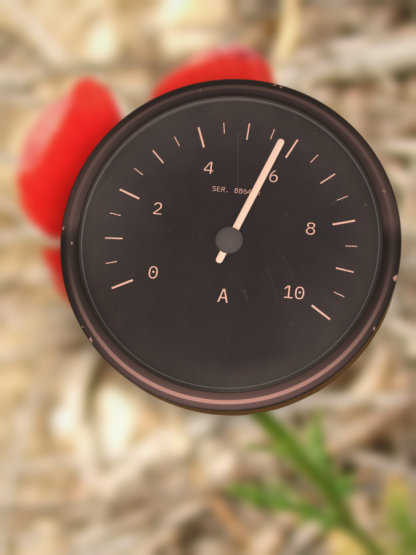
5.75 A
